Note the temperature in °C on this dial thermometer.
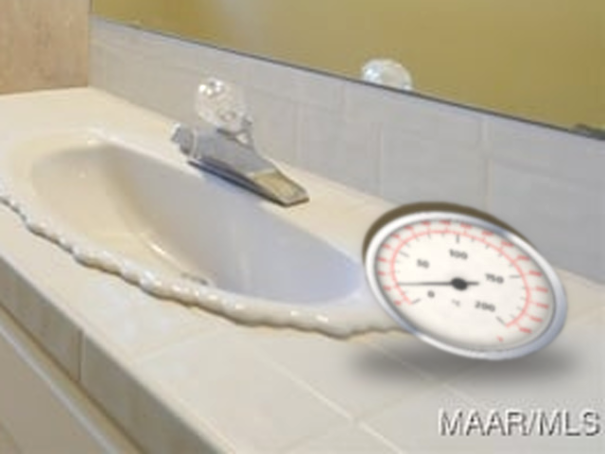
20 °C
